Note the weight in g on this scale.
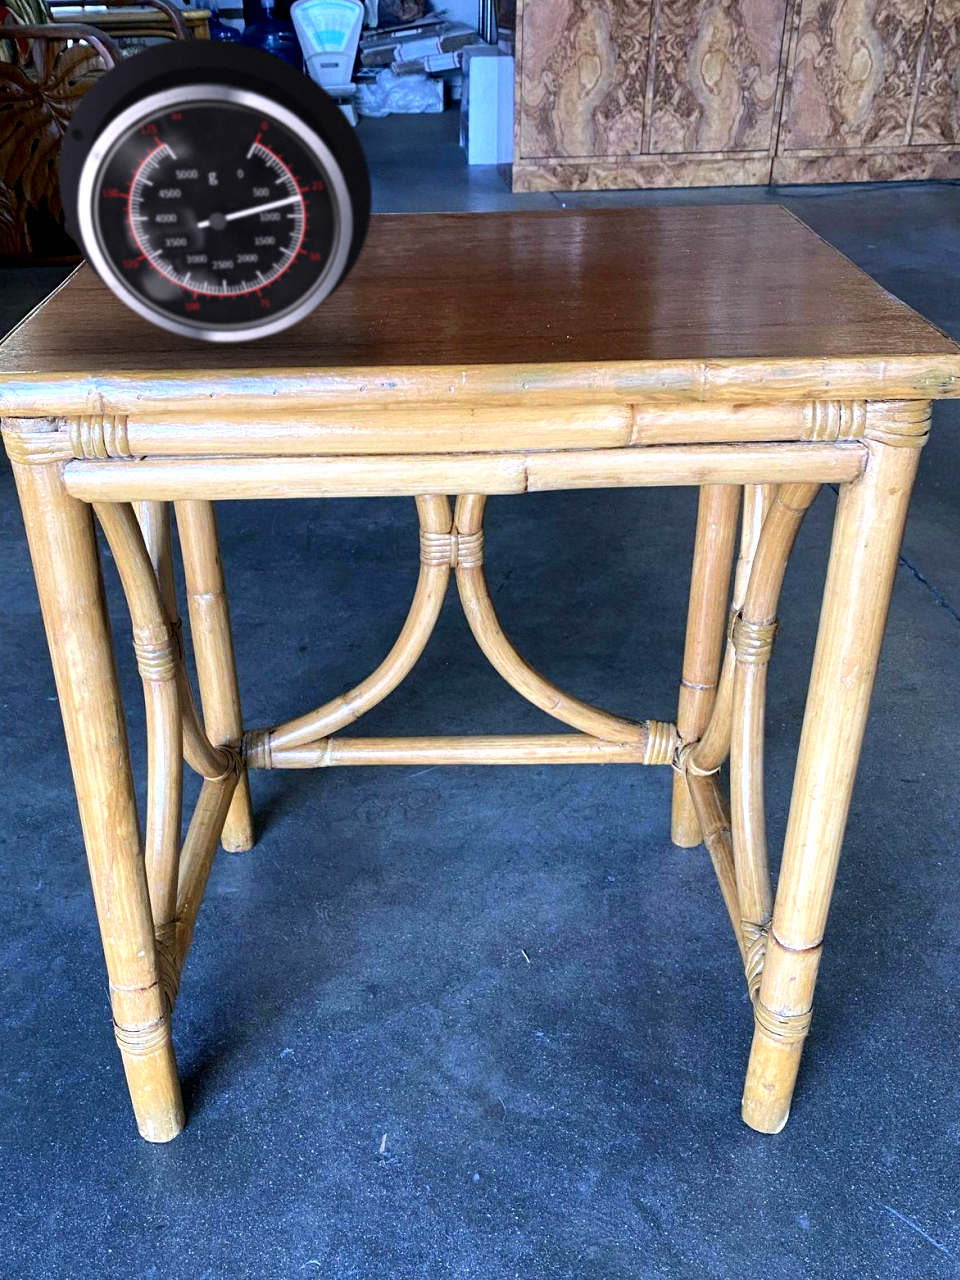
750 g
